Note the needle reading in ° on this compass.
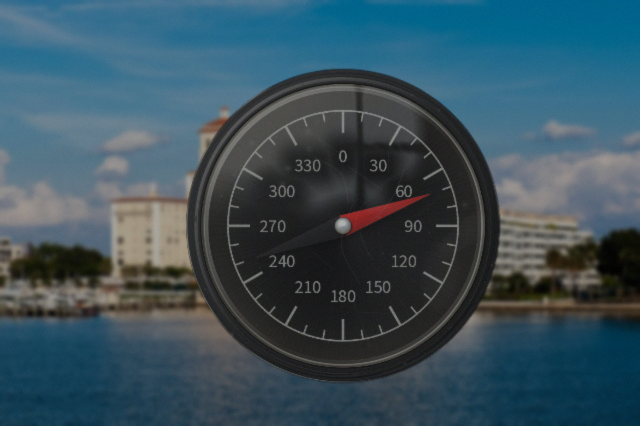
70 °
